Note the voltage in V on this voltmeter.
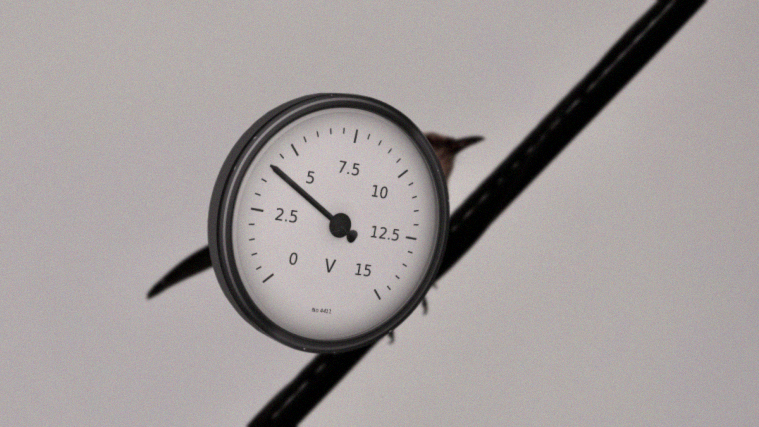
4 V
